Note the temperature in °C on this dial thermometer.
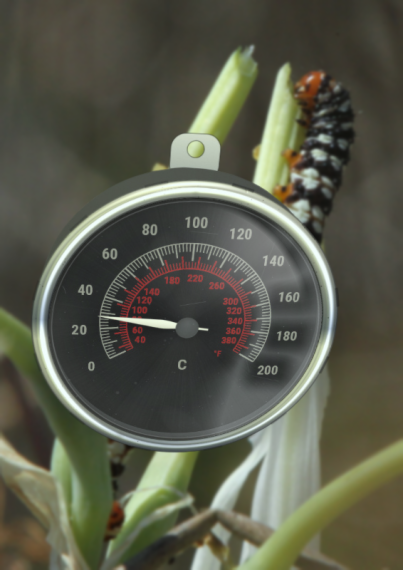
30 °C
